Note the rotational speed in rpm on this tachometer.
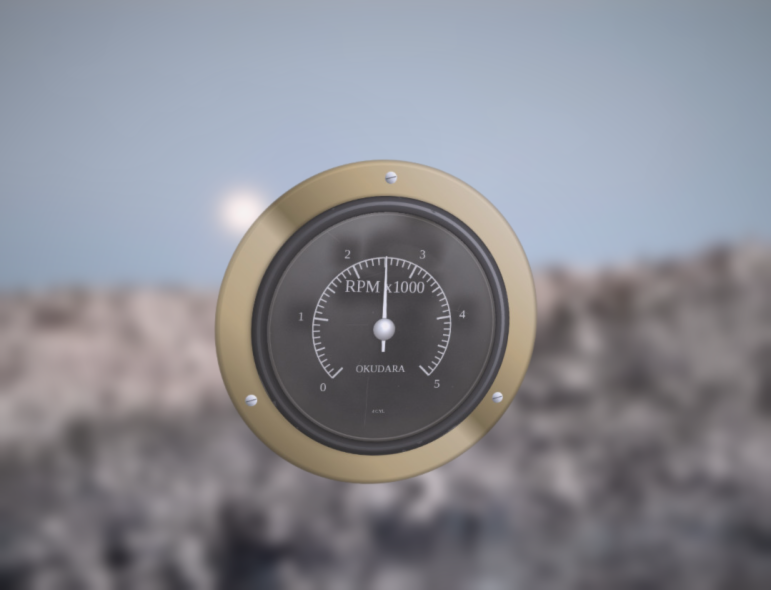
2500 rpm
